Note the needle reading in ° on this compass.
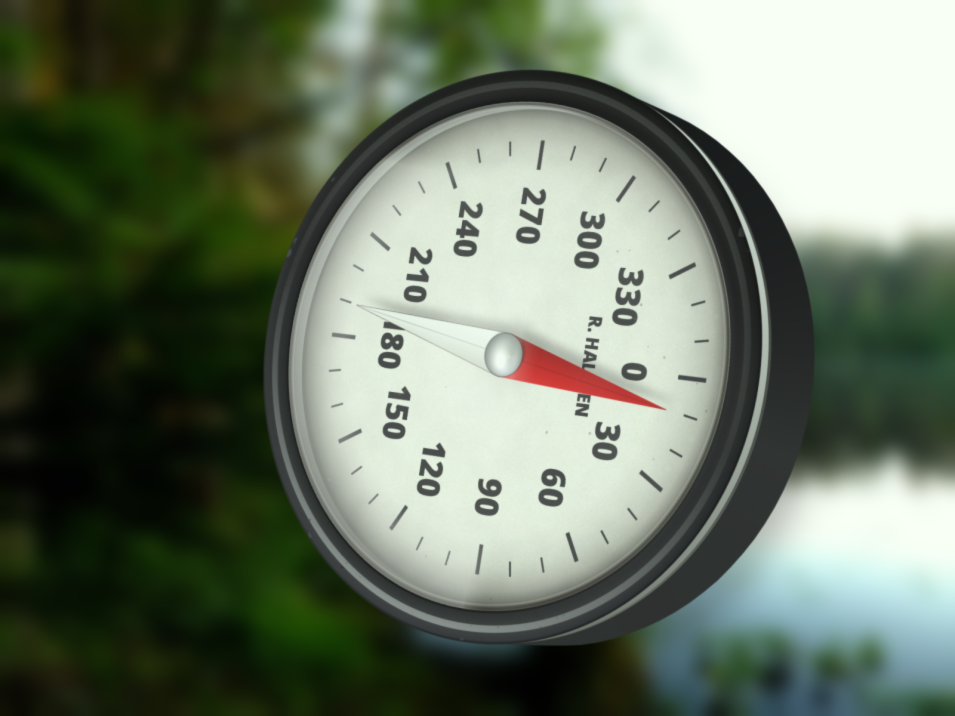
10 °
